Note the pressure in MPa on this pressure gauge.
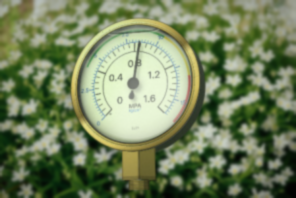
0.85 MPa
